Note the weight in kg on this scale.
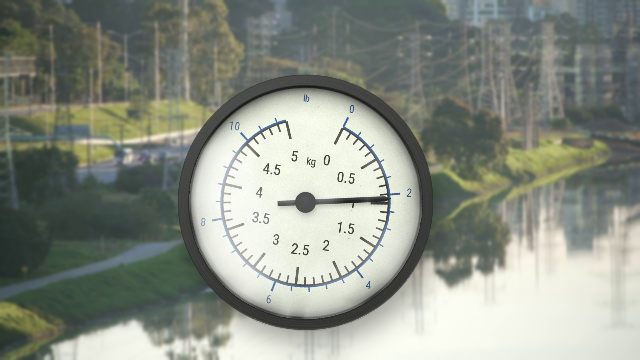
0.95 kg
